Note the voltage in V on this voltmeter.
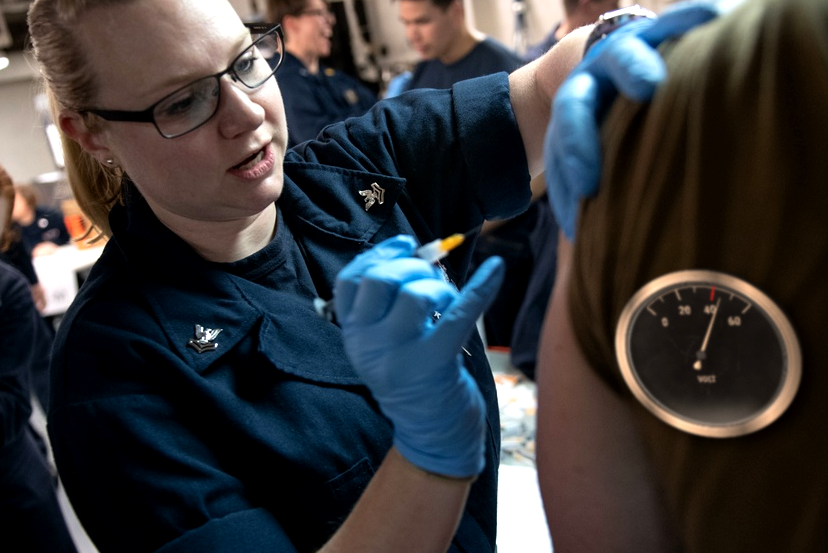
45 V
